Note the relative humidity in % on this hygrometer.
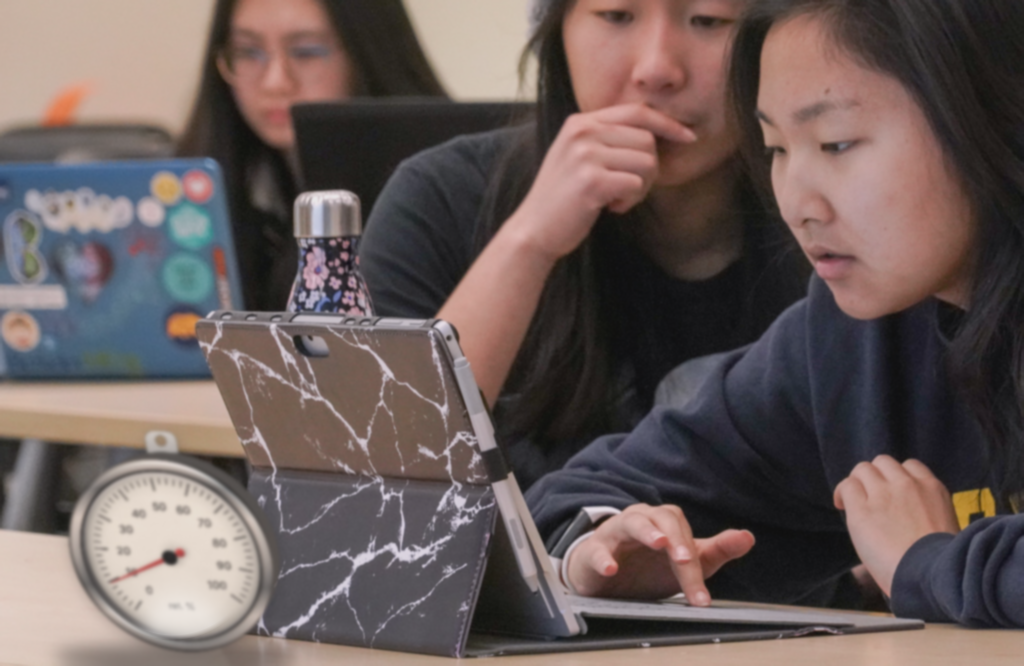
10 %
